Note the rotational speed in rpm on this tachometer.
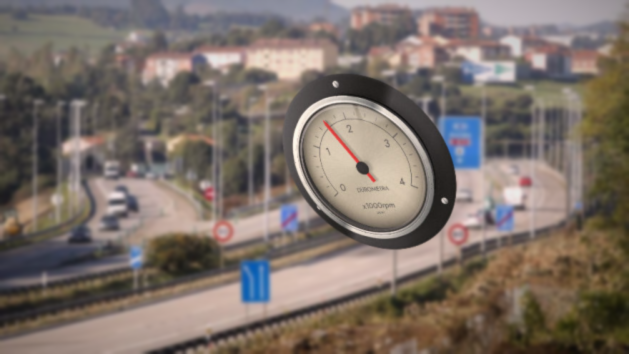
1600 rpm
